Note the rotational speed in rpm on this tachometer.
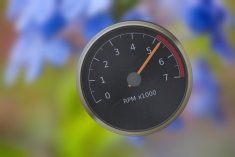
5250 rpm
